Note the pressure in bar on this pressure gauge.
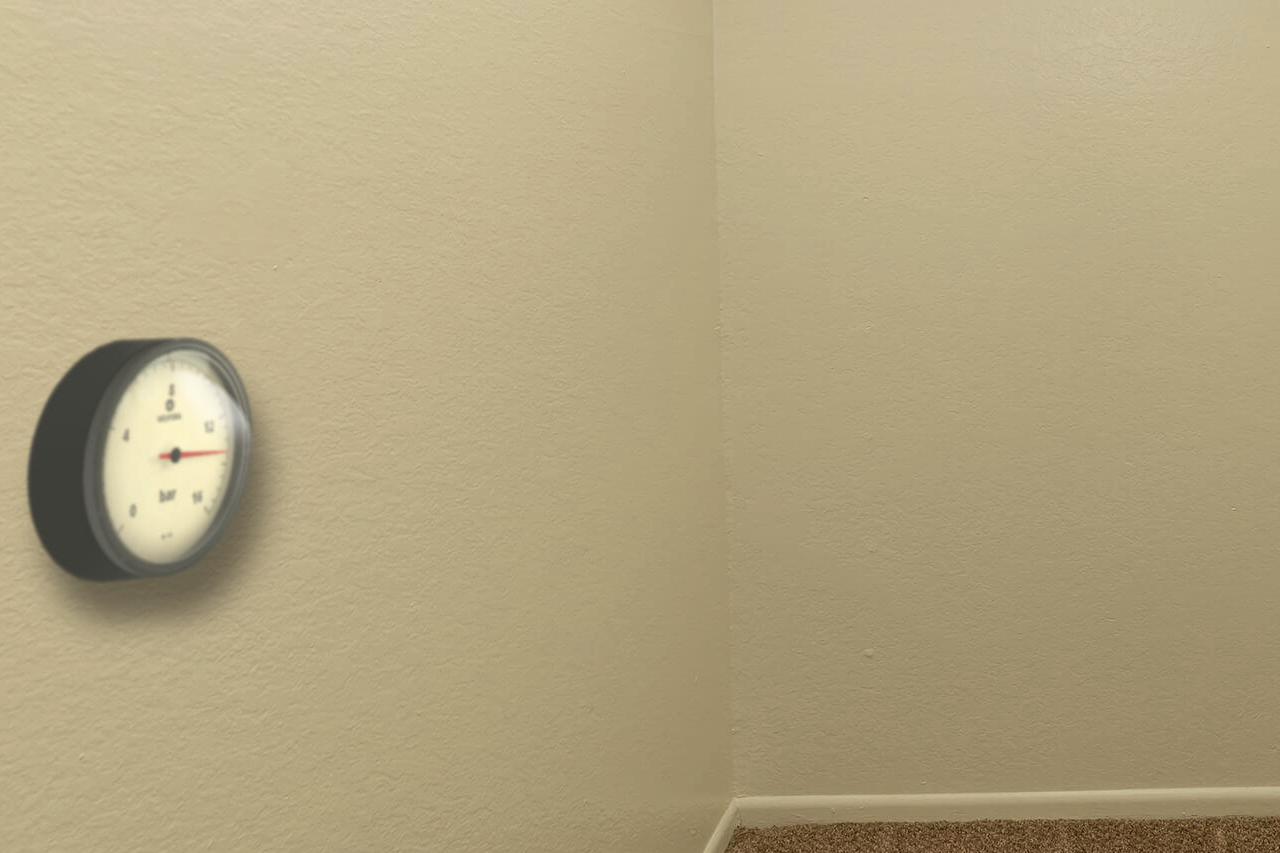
13.5 bar
